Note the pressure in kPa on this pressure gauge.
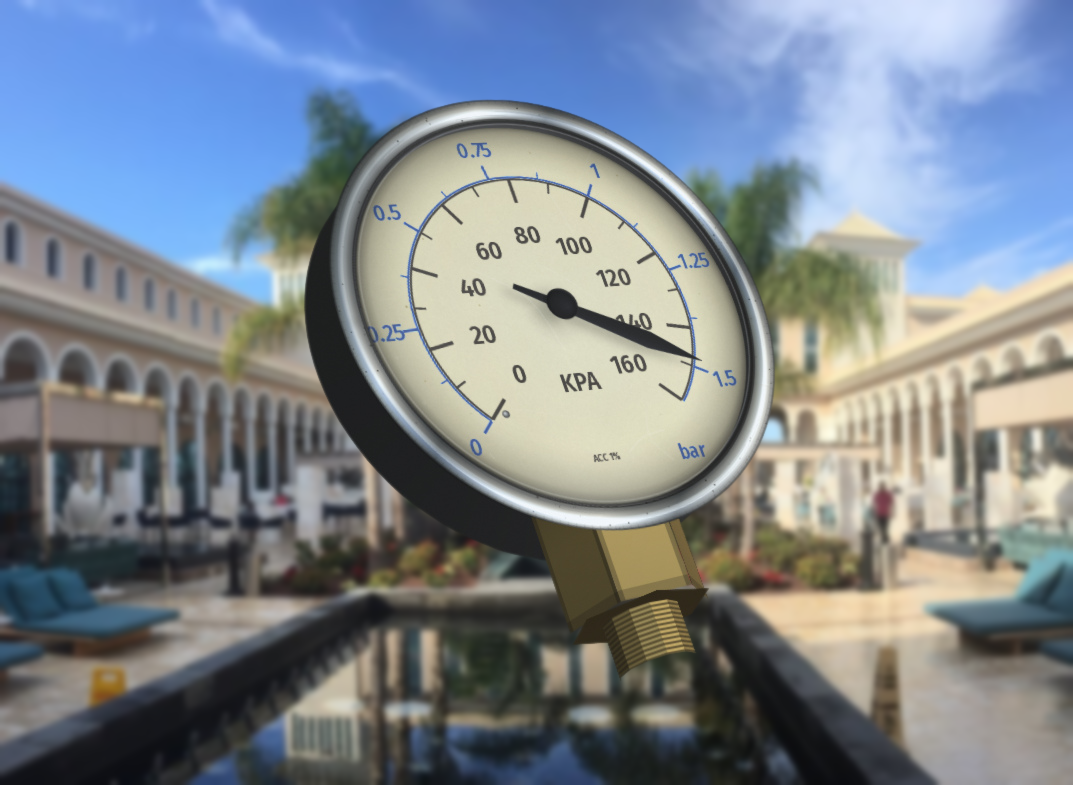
150 kPa
